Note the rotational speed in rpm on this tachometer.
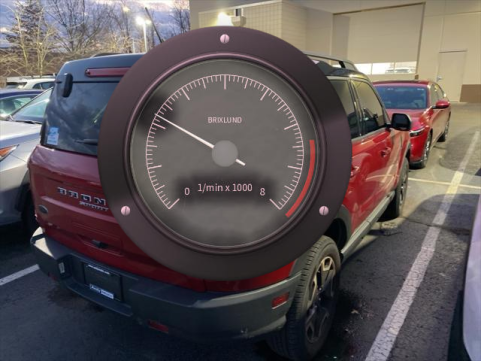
2200 rpm
